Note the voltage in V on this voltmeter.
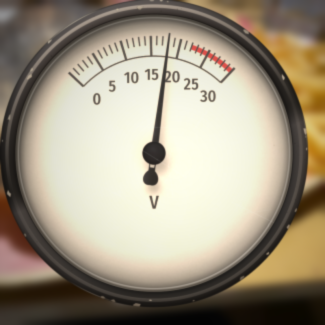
18 V
